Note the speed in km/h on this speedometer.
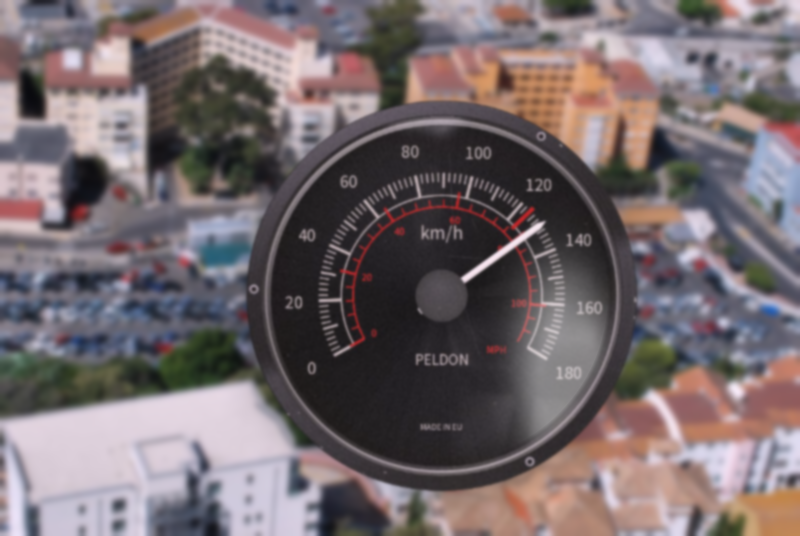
130 km/h
